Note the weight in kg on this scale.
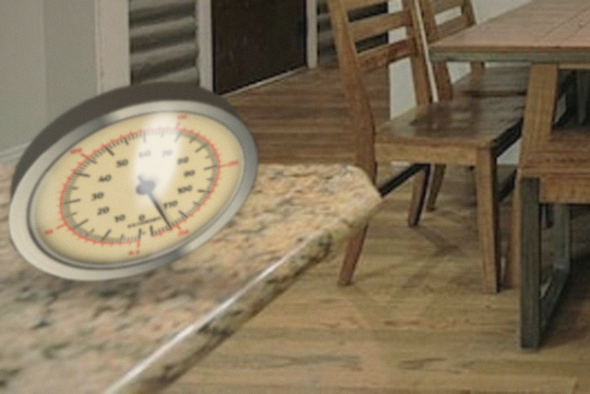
115 kg
